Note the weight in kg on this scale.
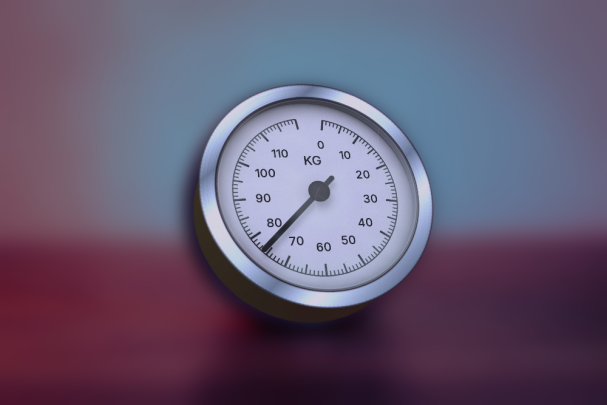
76 kg
